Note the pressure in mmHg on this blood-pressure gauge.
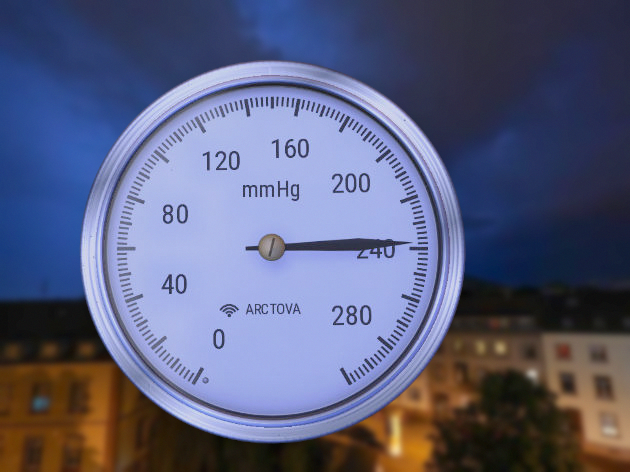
238 mmHg
